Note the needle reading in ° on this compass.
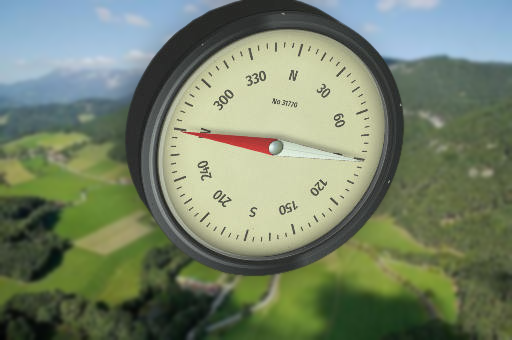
270 °
